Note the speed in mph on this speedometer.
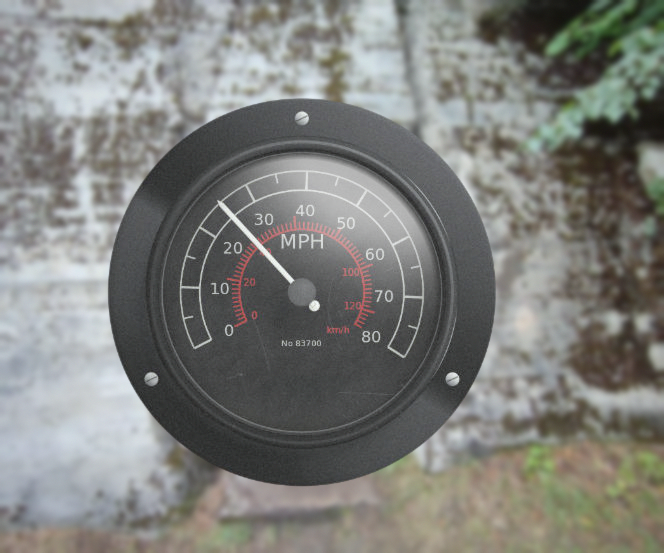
25 mph
